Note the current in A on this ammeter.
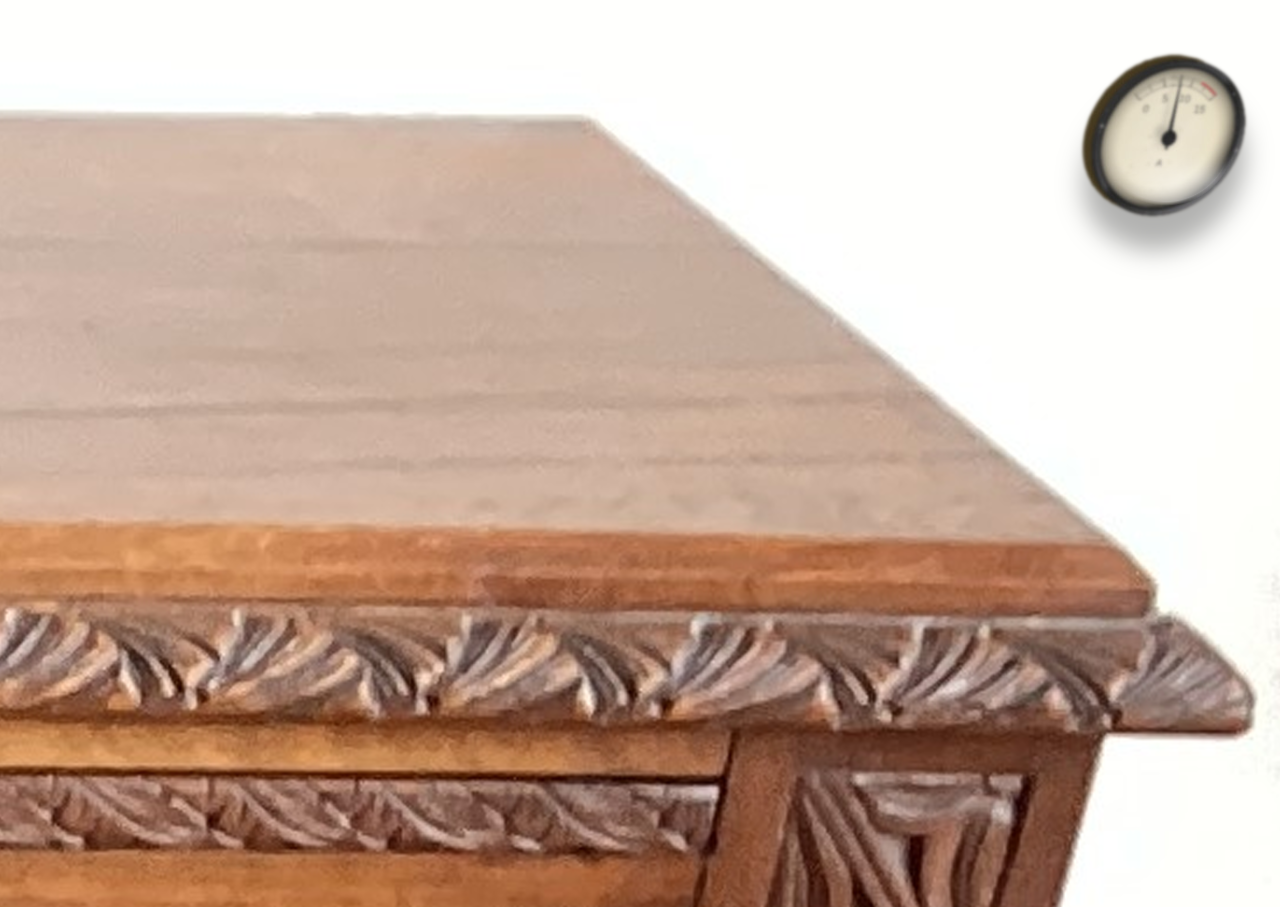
7.5 A
